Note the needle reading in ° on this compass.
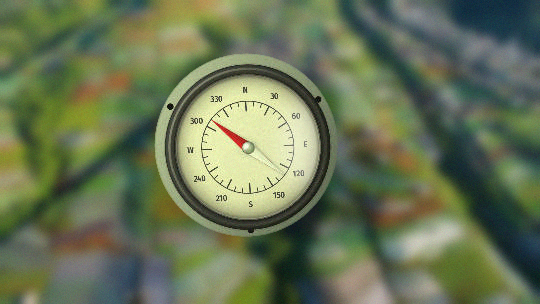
310 °
